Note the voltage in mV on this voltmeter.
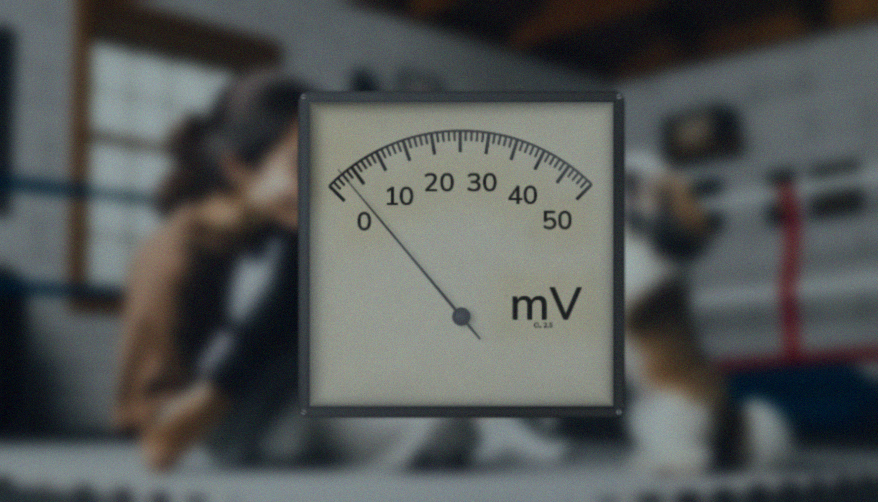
3 mV
